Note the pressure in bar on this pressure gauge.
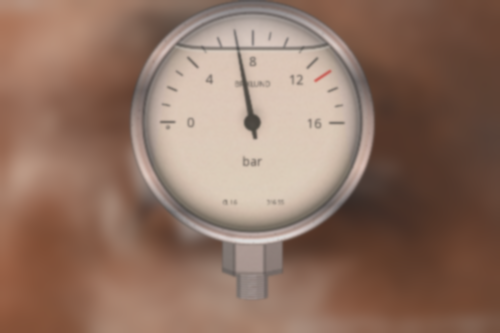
7 bar
